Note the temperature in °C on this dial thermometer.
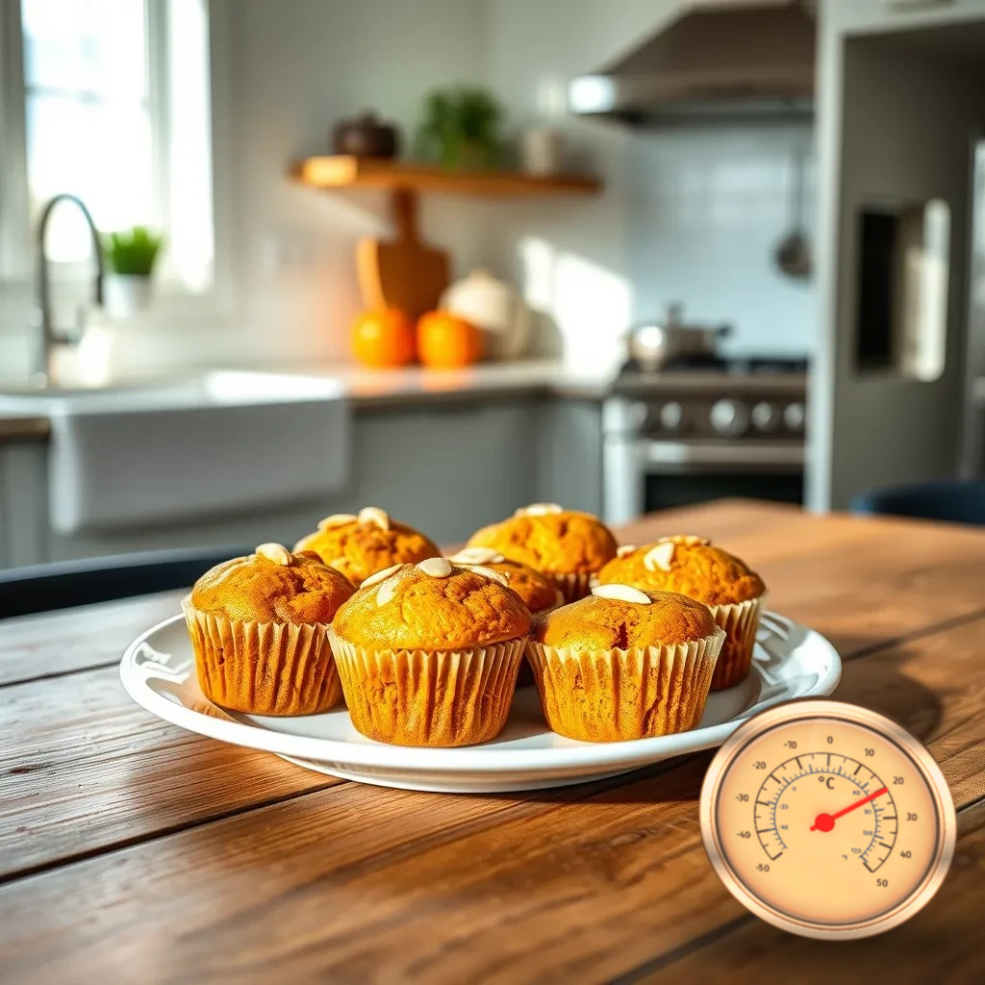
20 °C
